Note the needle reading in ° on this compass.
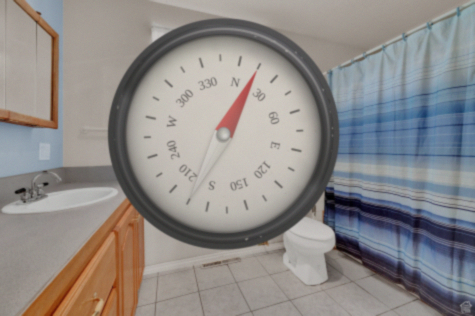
15 °
